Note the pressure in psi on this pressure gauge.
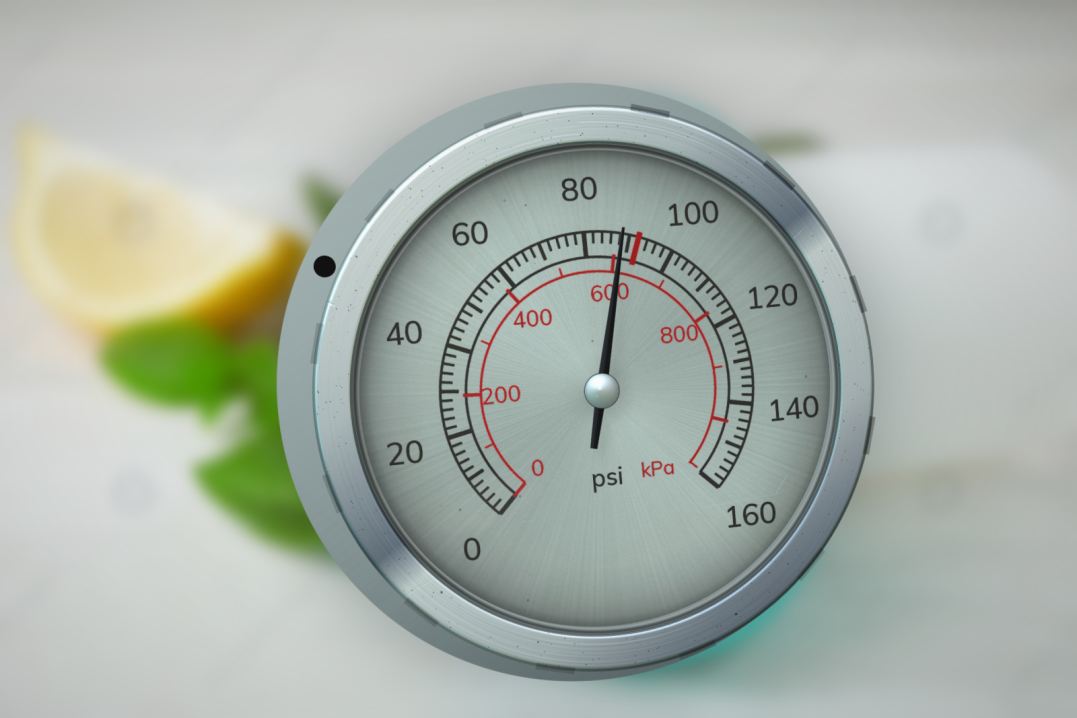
88 psi
